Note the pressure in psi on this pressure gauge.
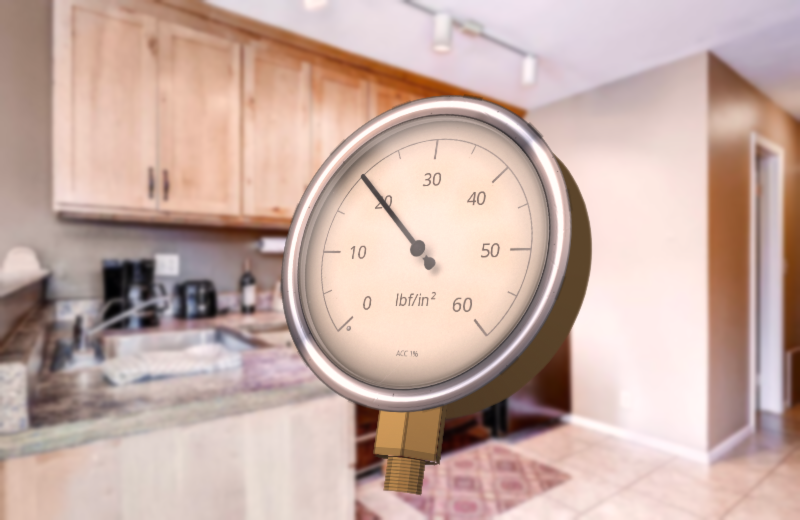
20 psi
